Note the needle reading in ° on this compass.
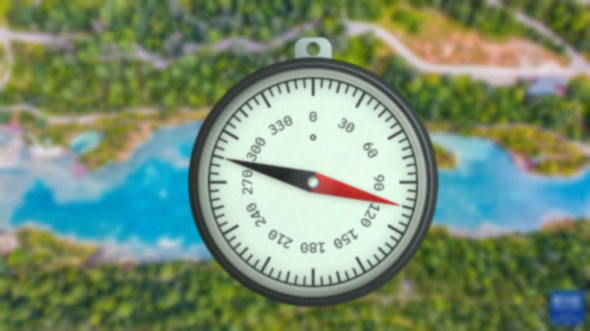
105 °
